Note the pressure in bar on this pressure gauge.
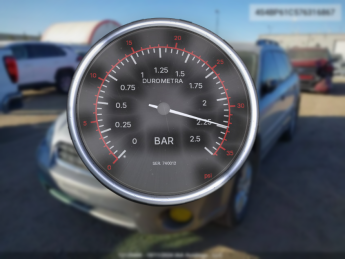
2.25 bar
